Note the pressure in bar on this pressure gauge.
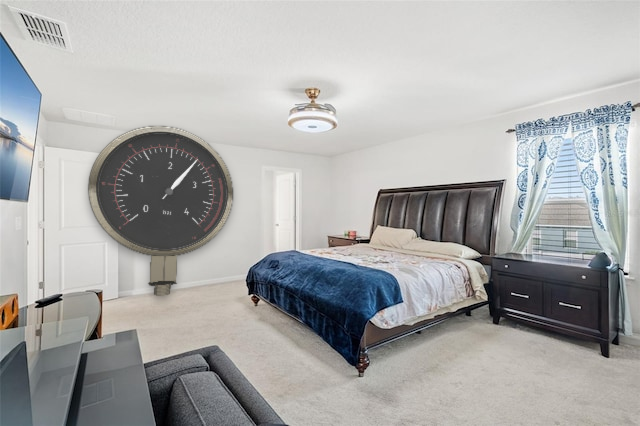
2.5 bar
